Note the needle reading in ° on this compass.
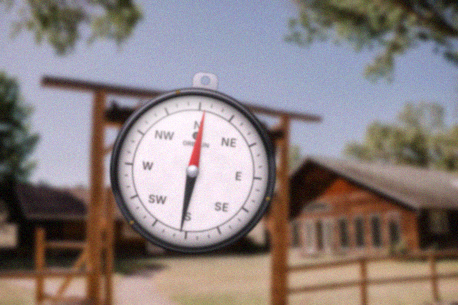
5 °
